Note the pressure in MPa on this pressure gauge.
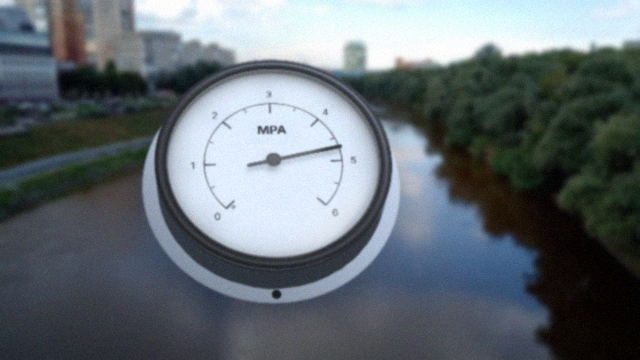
4.75 MPa
